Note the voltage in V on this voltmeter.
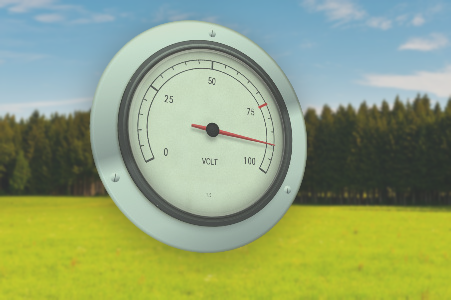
90 V
